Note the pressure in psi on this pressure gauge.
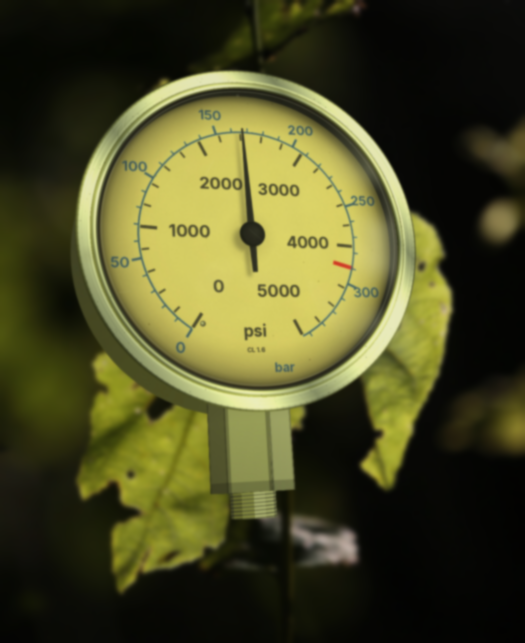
2400 psi
